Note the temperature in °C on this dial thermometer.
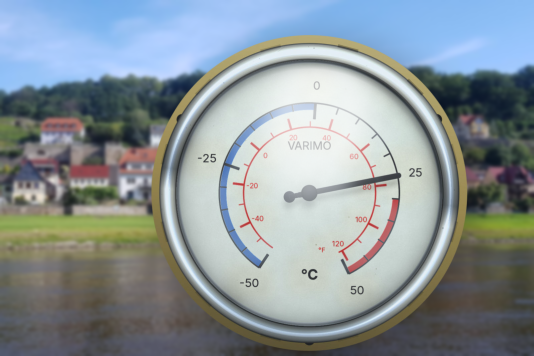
25 °C
